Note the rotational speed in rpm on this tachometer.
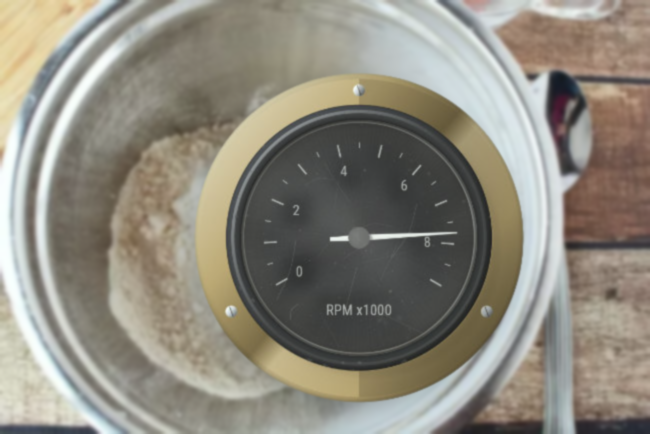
7750 rpm
